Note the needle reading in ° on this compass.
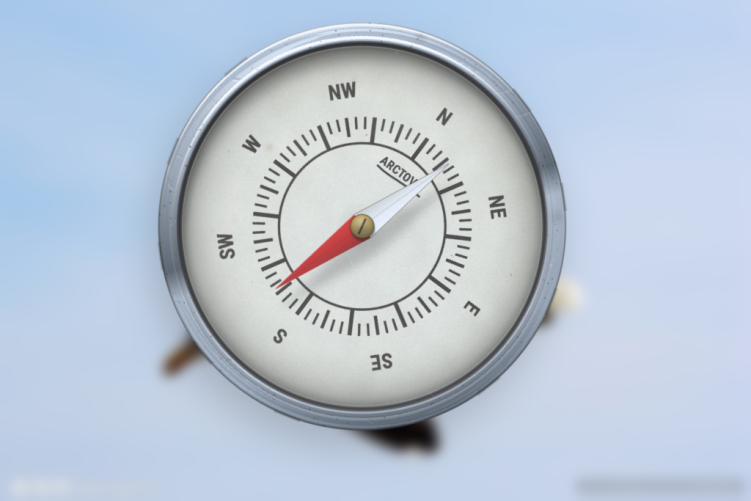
197.5 °
